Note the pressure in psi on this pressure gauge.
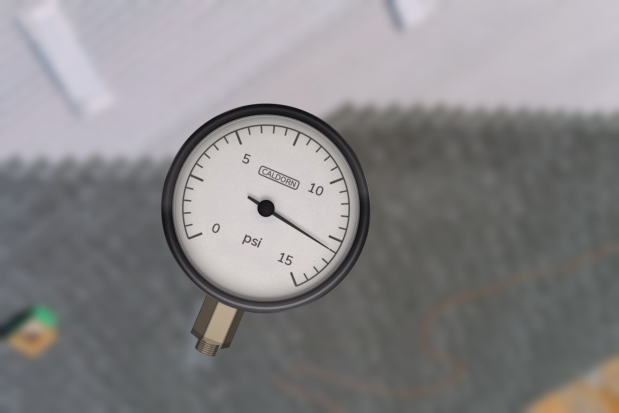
13 psi
